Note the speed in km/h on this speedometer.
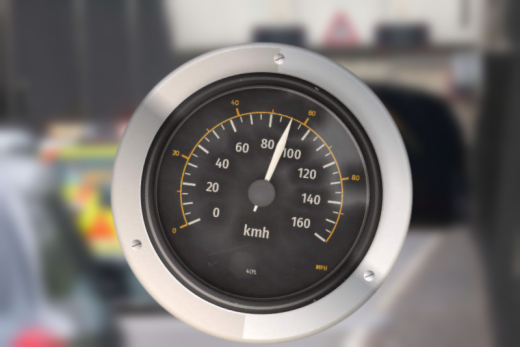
90 km/h
